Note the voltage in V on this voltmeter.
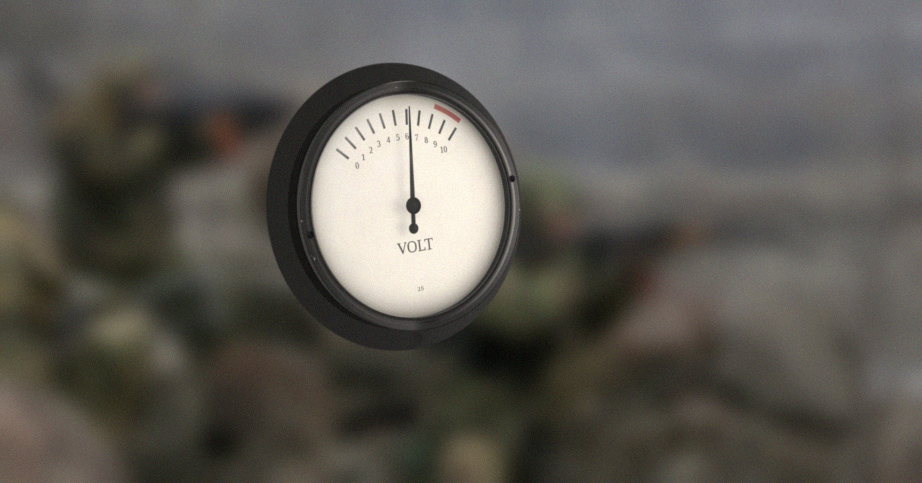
6 V
